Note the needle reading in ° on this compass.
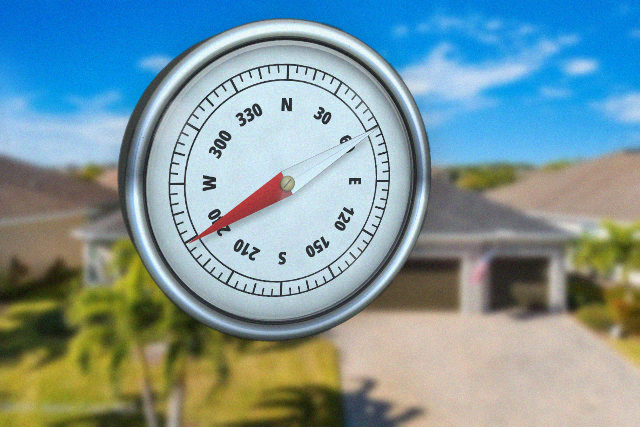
240 °
